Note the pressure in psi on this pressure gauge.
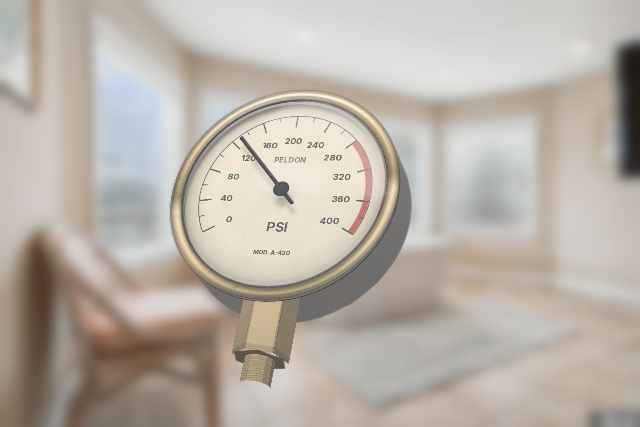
130 psi
